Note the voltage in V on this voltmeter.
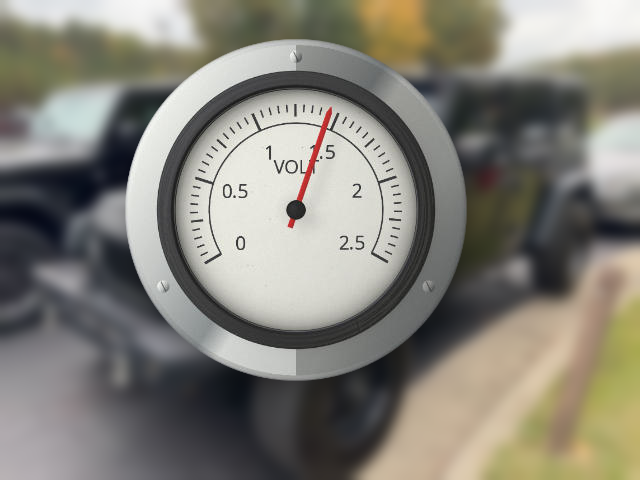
1.45 V
